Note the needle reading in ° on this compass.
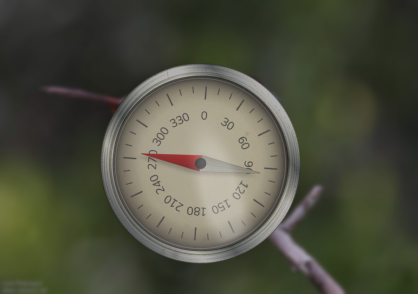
275 °
